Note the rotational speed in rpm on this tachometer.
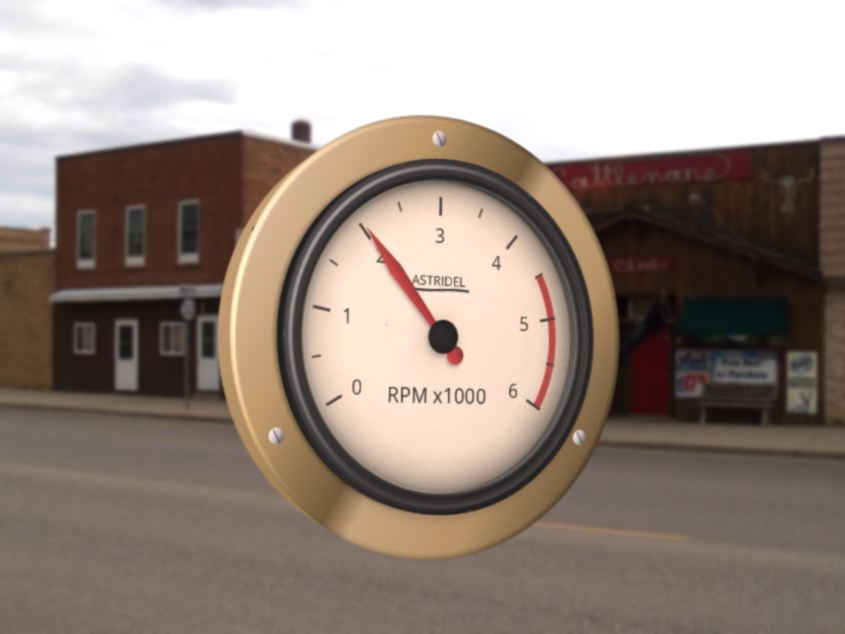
2000 rpm
